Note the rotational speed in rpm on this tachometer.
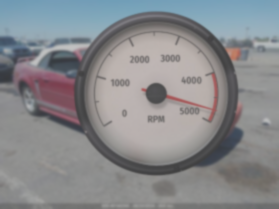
4750 rpm
